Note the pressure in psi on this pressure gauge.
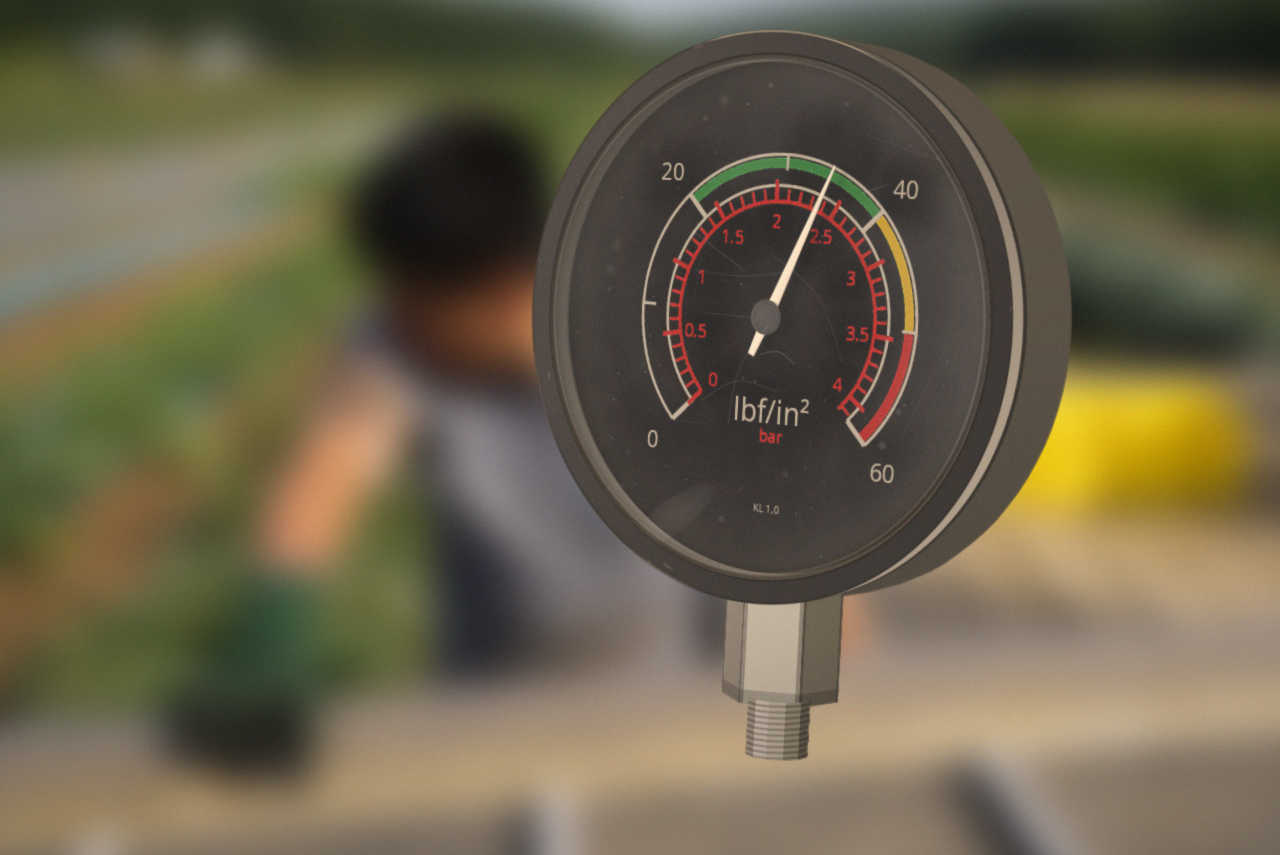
35 psi
